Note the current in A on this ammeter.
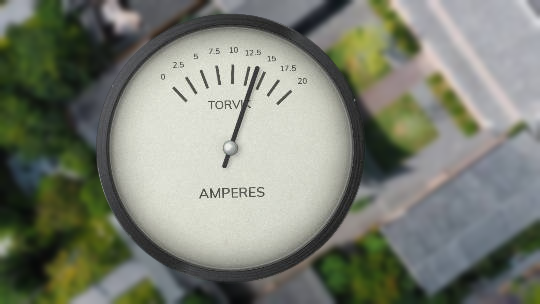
13.75 A
